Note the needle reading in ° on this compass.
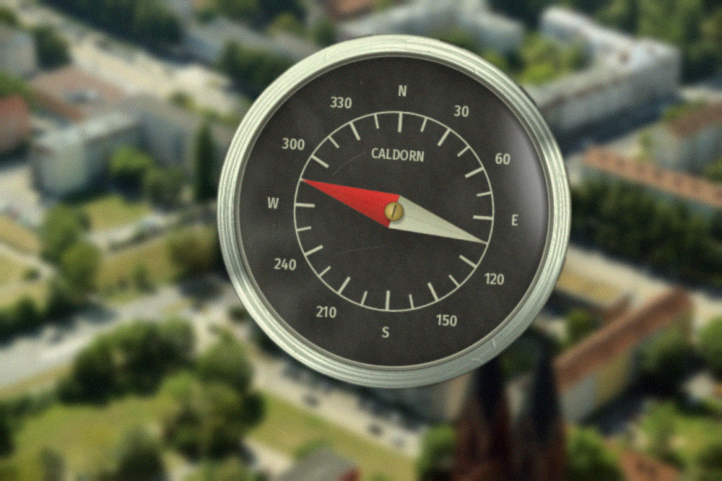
285 °
